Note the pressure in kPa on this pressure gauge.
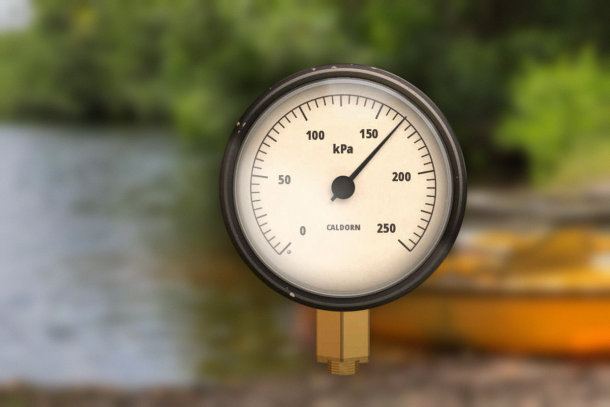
165 kPa
